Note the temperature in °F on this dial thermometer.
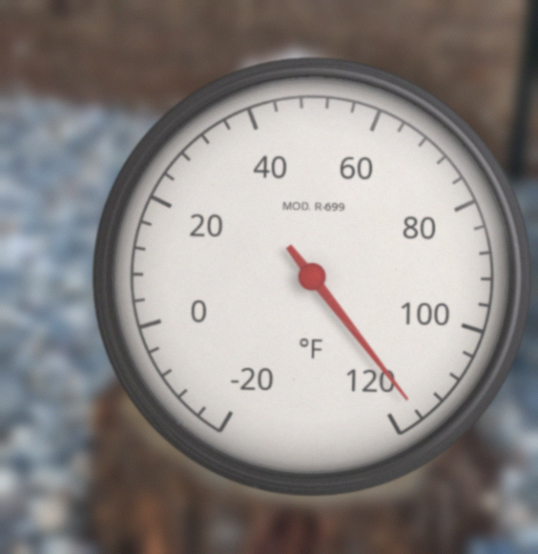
116 °F
